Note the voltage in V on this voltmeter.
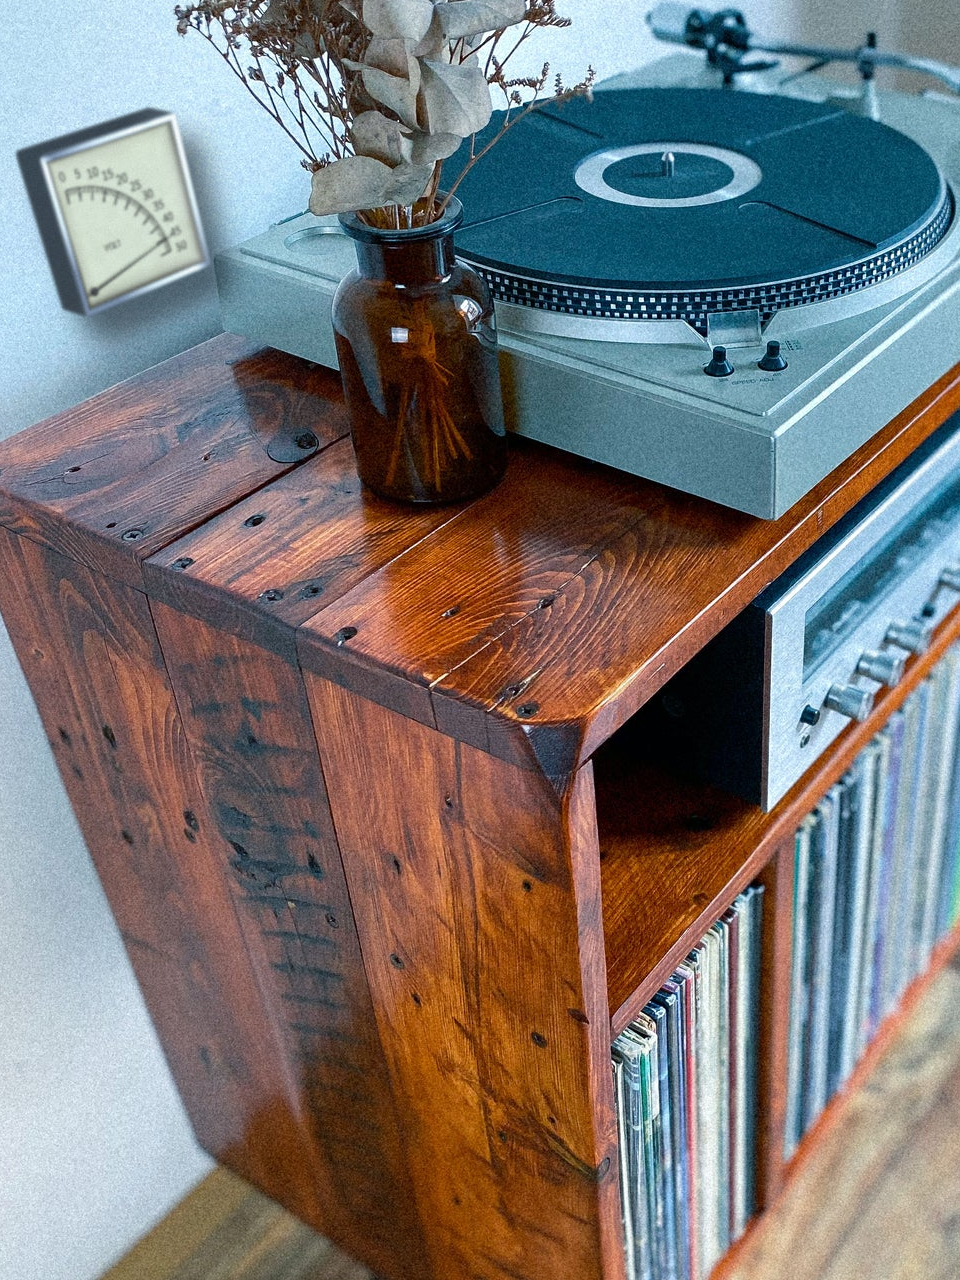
45 V
